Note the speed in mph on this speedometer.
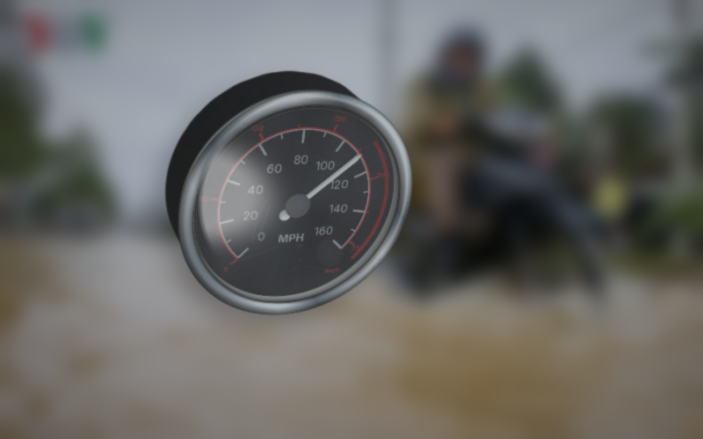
110 mph
